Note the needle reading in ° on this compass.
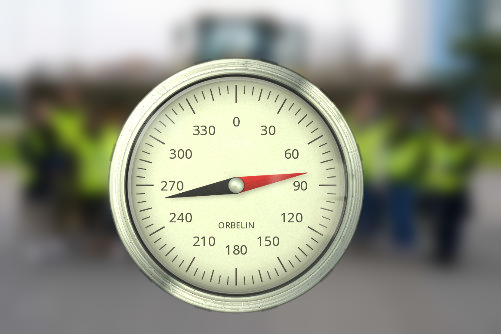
80 °
